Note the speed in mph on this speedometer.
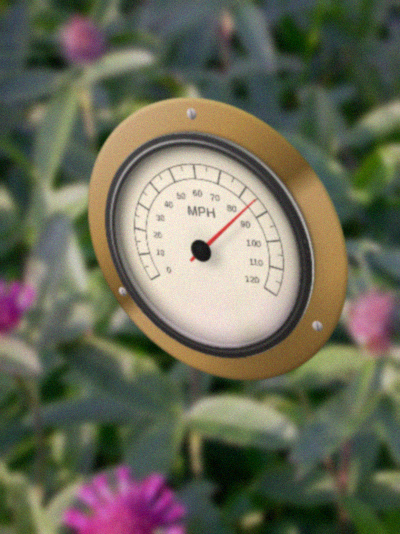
85 mph
